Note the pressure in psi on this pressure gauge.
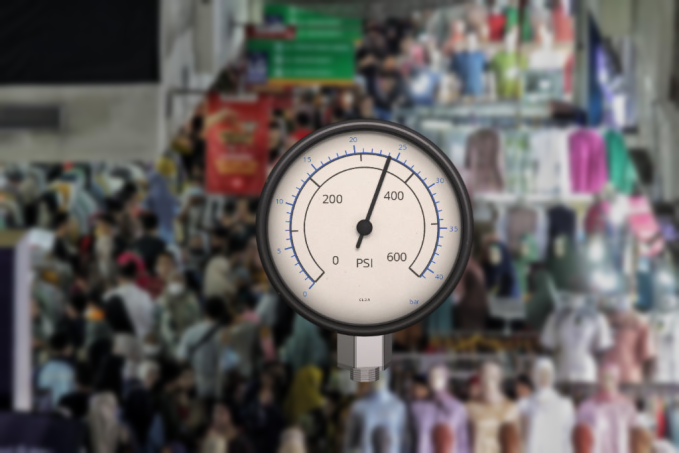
350 psi
